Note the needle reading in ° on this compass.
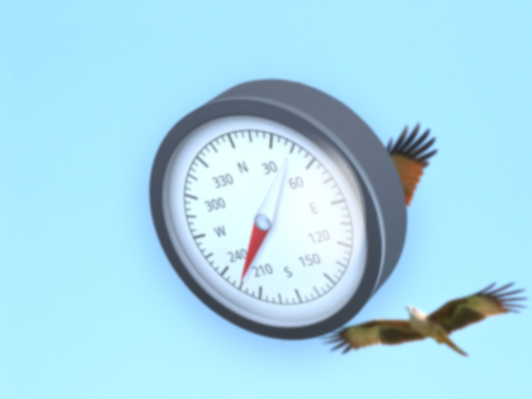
225 °
